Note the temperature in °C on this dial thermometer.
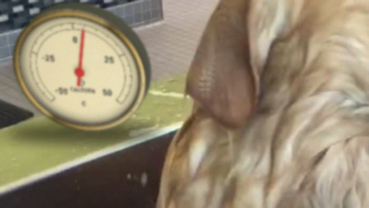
5 °C
